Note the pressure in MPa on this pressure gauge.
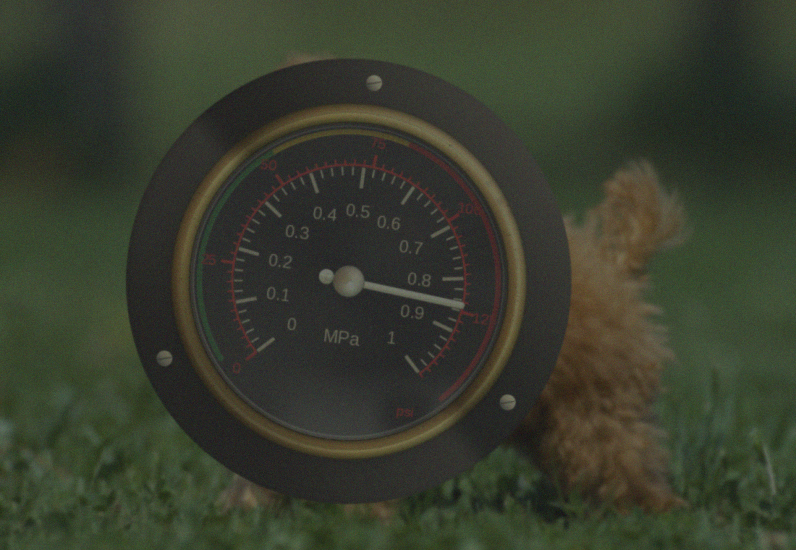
0.85 MPa
